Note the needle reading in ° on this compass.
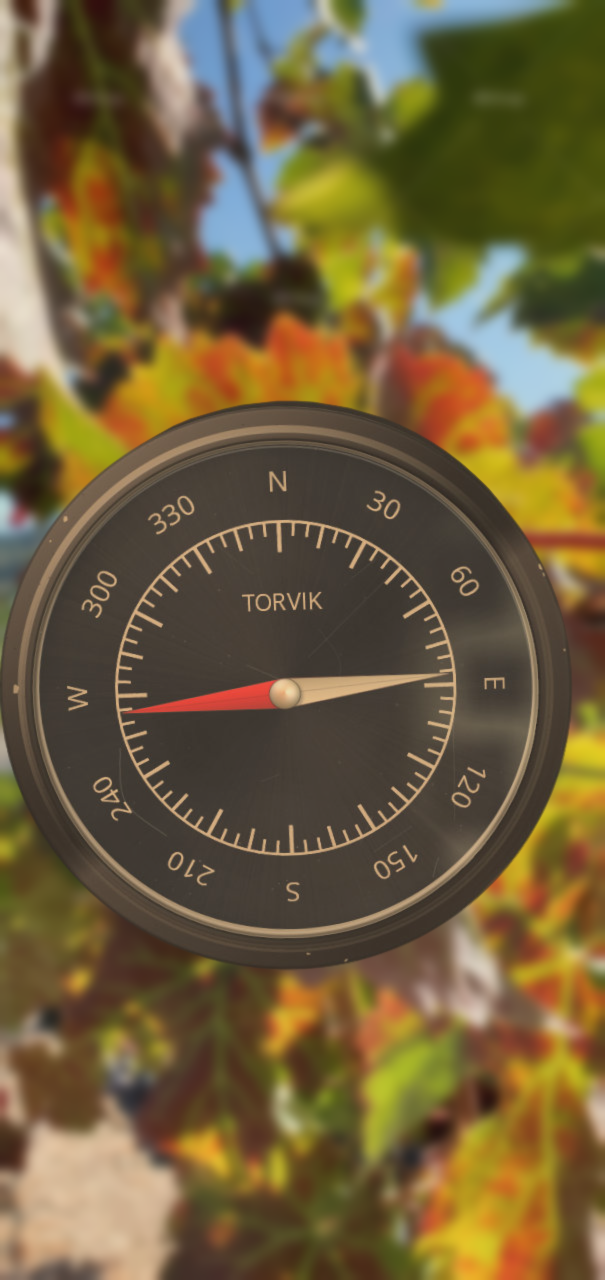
265 °
